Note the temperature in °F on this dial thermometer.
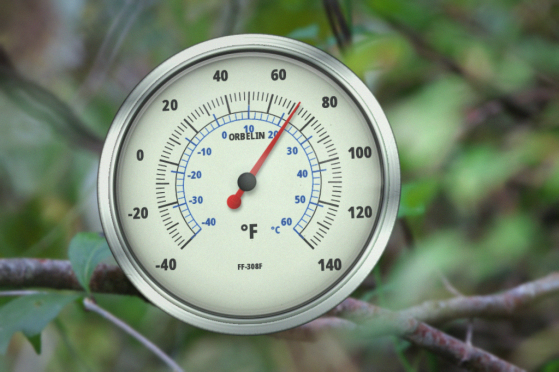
72 °F
